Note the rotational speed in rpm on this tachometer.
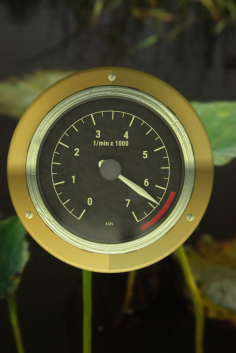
6375 rpm
